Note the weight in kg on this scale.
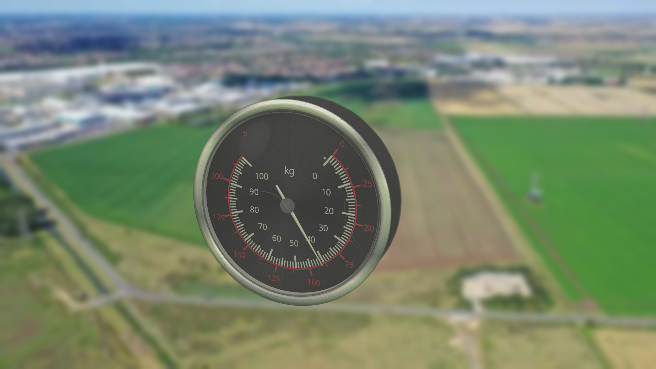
40 kg
